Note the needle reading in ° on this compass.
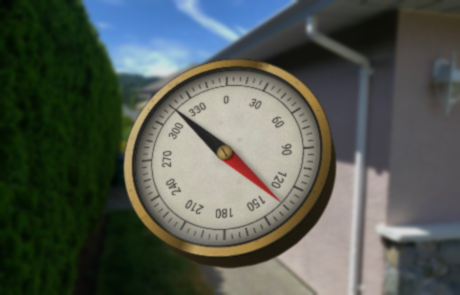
135 °
